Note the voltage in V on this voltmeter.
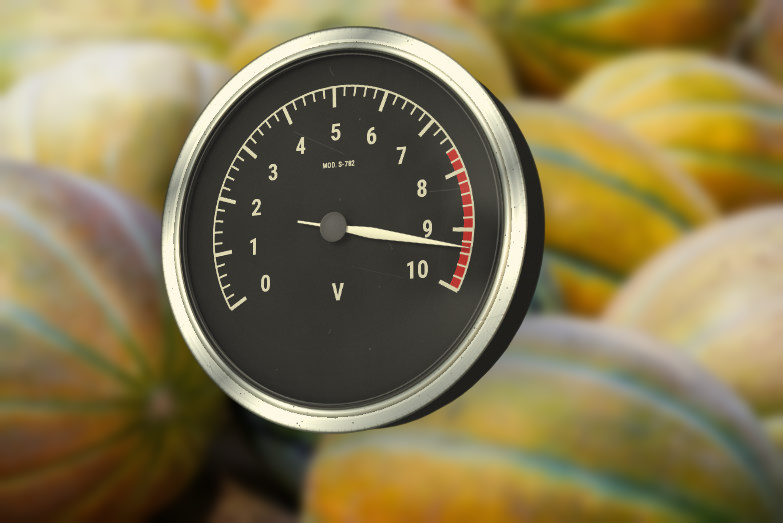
9.3 V
